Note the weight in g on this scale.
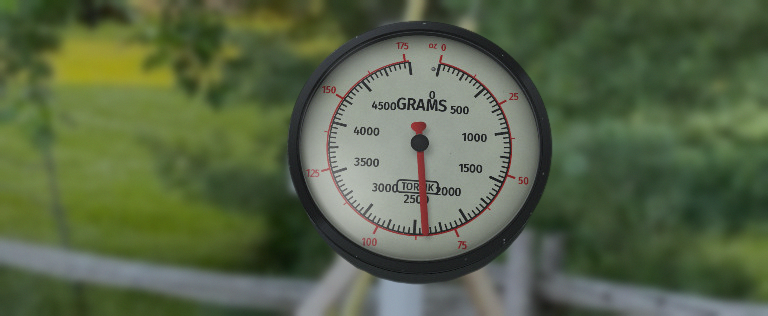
2400 g
